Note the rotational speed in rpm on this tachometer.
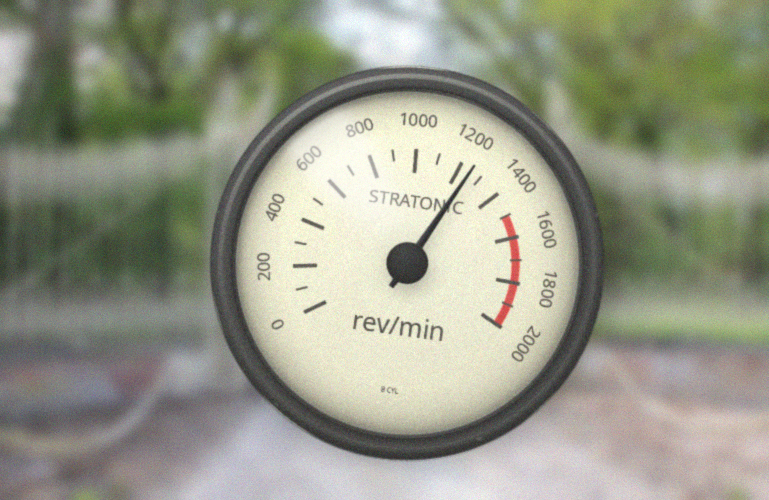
1250 rpm
